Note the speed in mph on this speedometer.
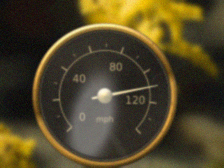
110 mph
